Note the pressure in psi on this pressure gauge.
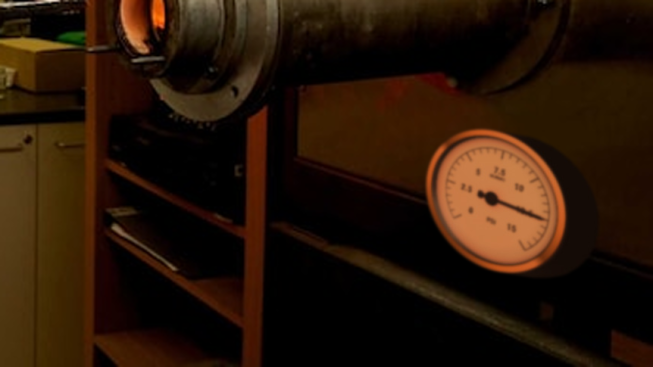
12.5 psi
